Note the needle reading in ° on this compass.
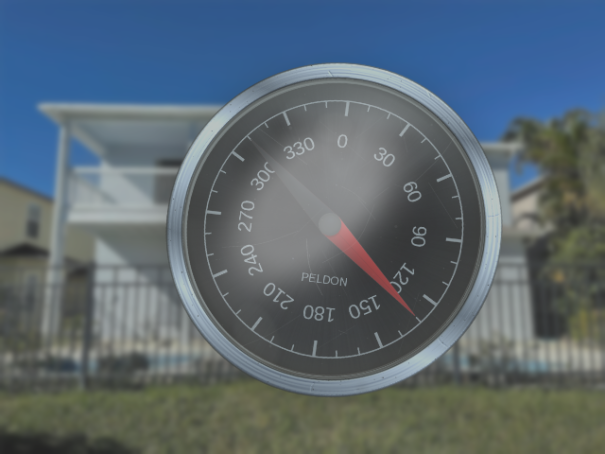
130 °
